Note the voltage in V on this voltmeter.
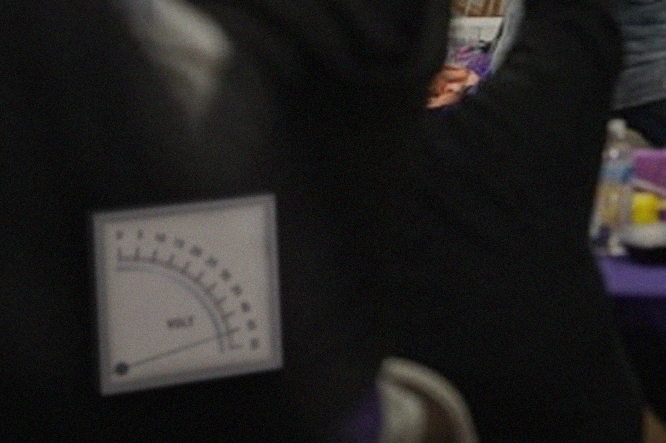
45 V
